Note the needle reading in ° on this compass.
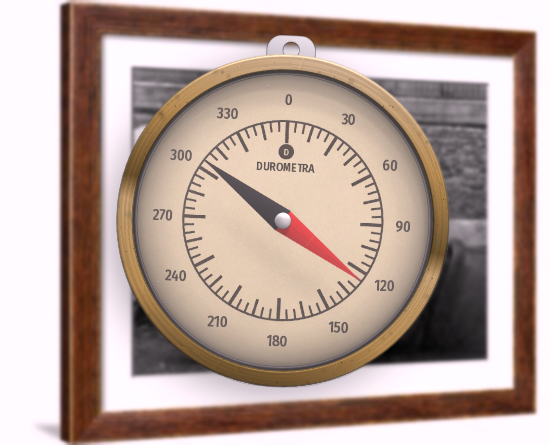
125 °
